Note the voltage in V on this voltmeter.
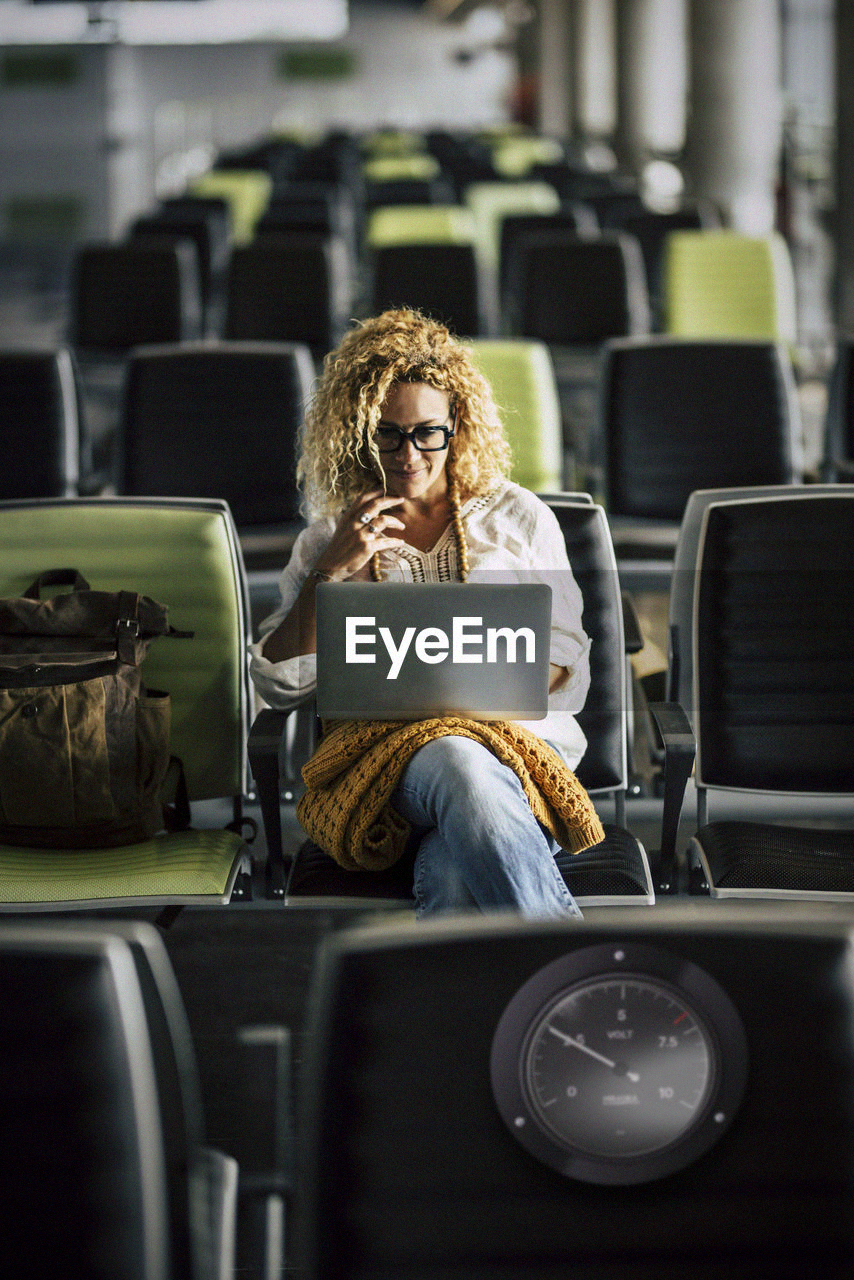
2.5 V
